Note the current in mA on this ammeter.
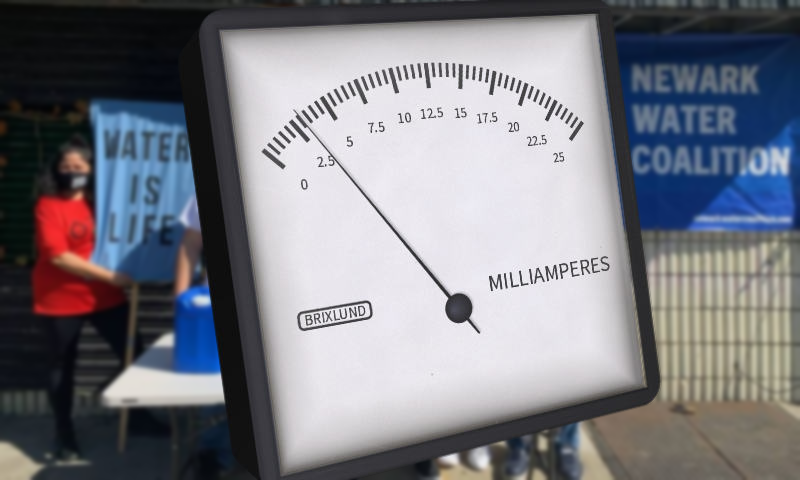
3 mA
